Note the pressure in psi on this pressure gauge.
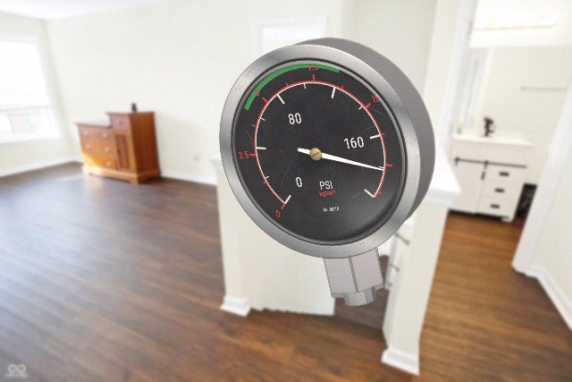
180 psi
